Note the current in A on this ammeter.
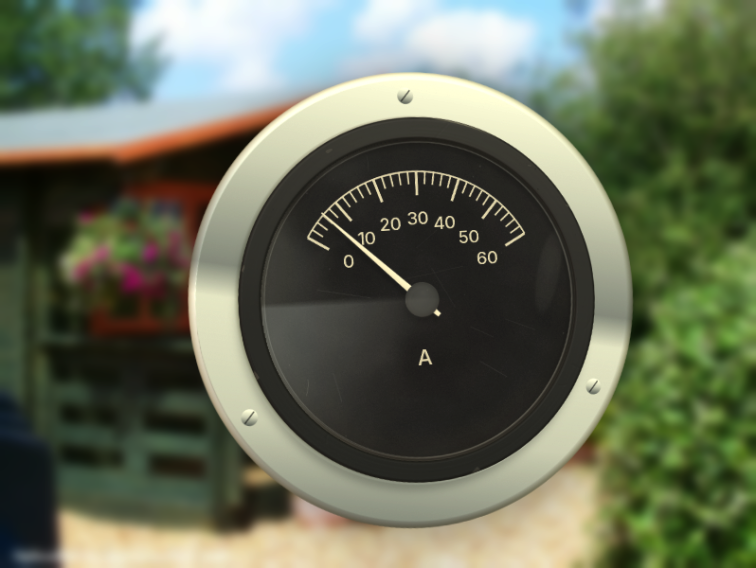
6 A
